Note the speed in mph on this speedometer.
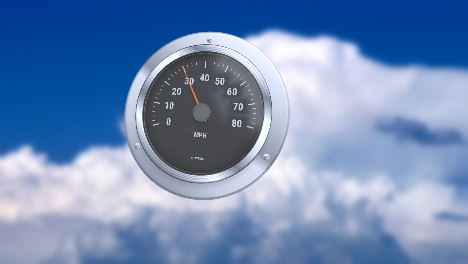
30 mph
